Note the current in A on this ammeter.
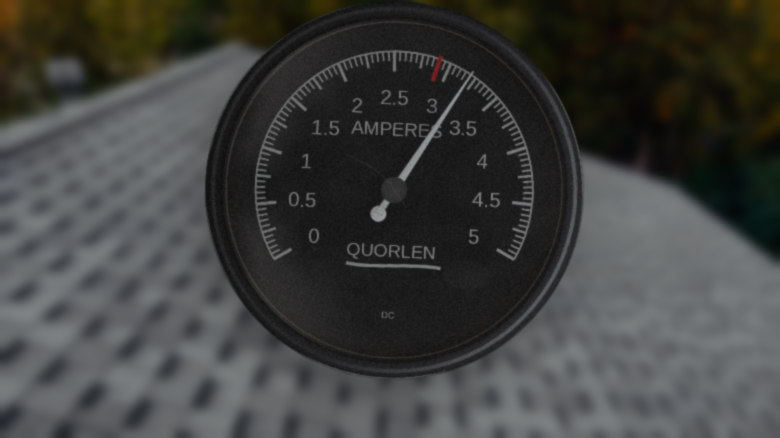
3.2 A
